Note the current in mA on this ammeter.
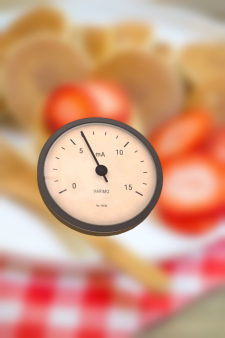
6 mA
